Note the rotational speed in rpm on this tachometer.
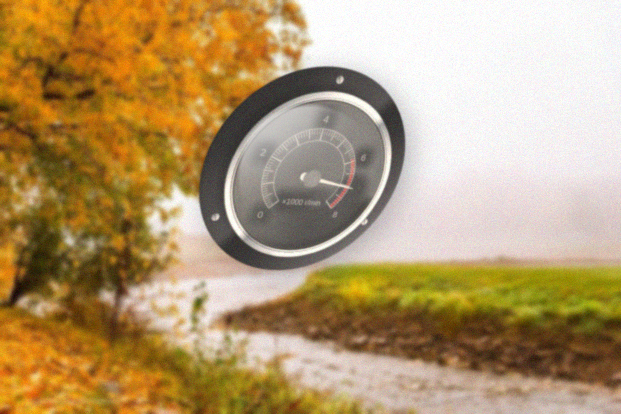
7000 rpm
